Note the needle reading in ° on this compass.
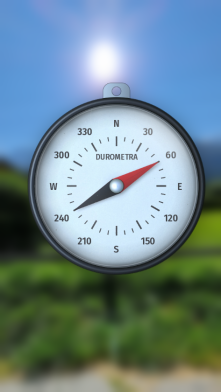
60 °
